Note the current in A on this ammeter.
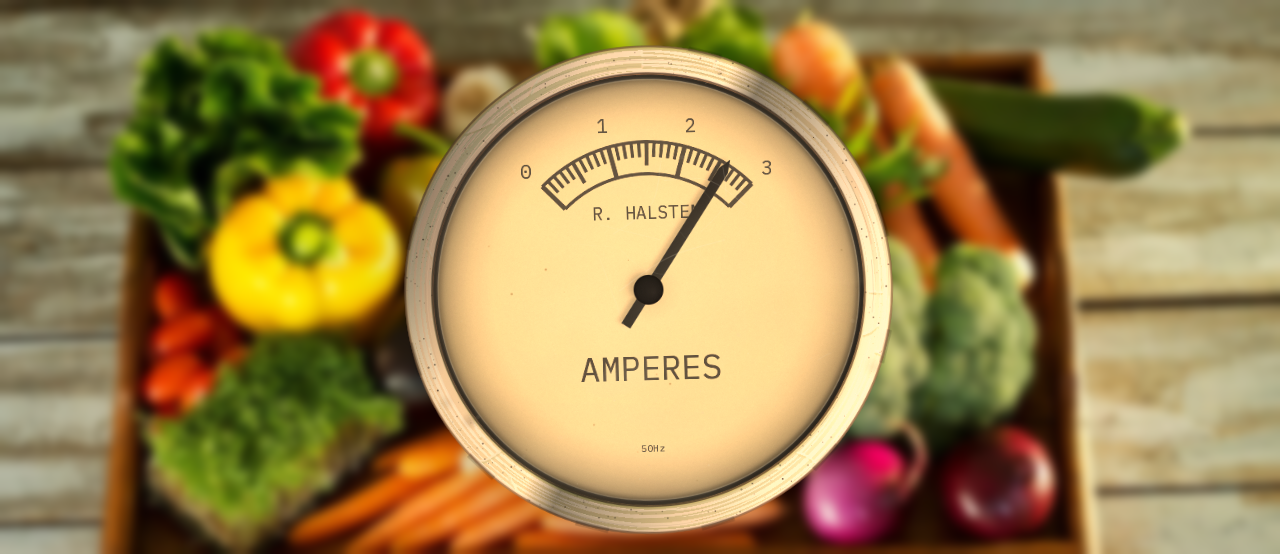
2.6 A
